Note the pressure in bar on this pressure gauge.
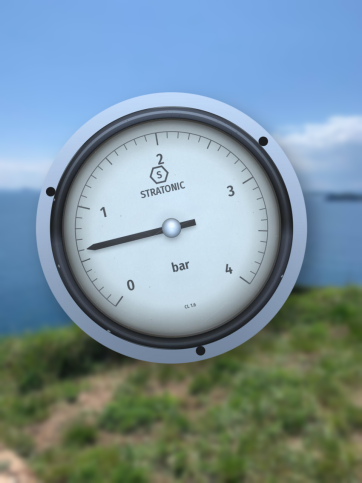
0.6 bar
